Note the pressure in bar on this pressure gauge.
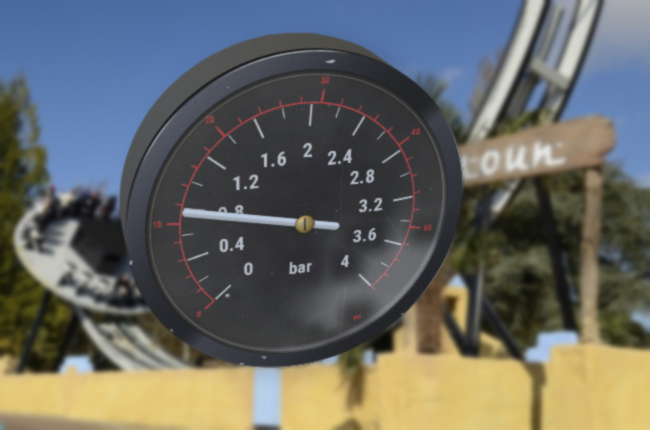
0.8 bar
